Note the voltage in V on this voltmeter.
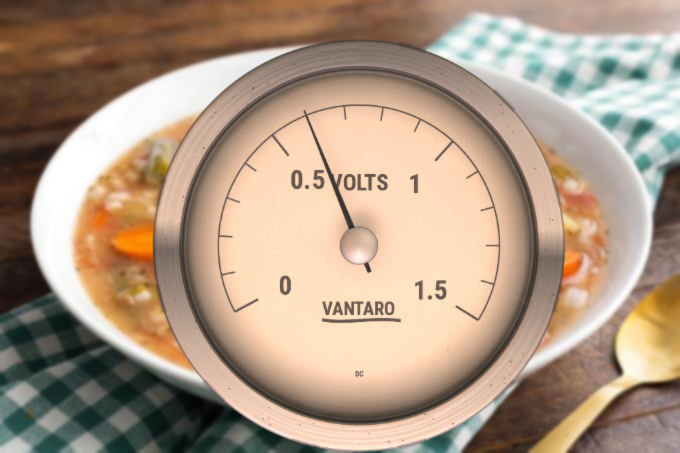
0.6 V
